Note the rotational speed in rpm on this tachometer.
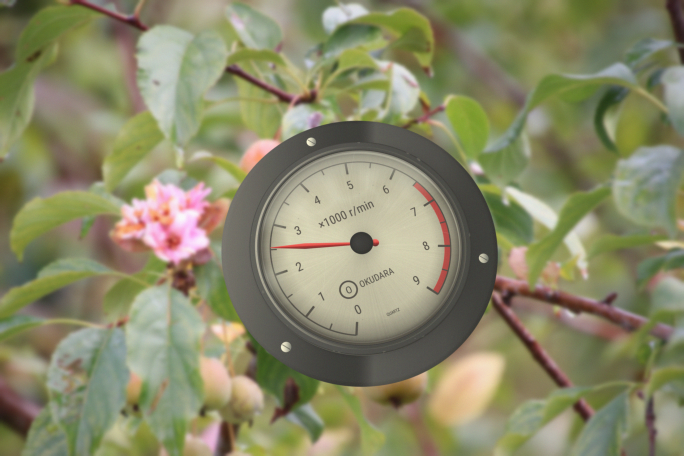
2500 rpm
